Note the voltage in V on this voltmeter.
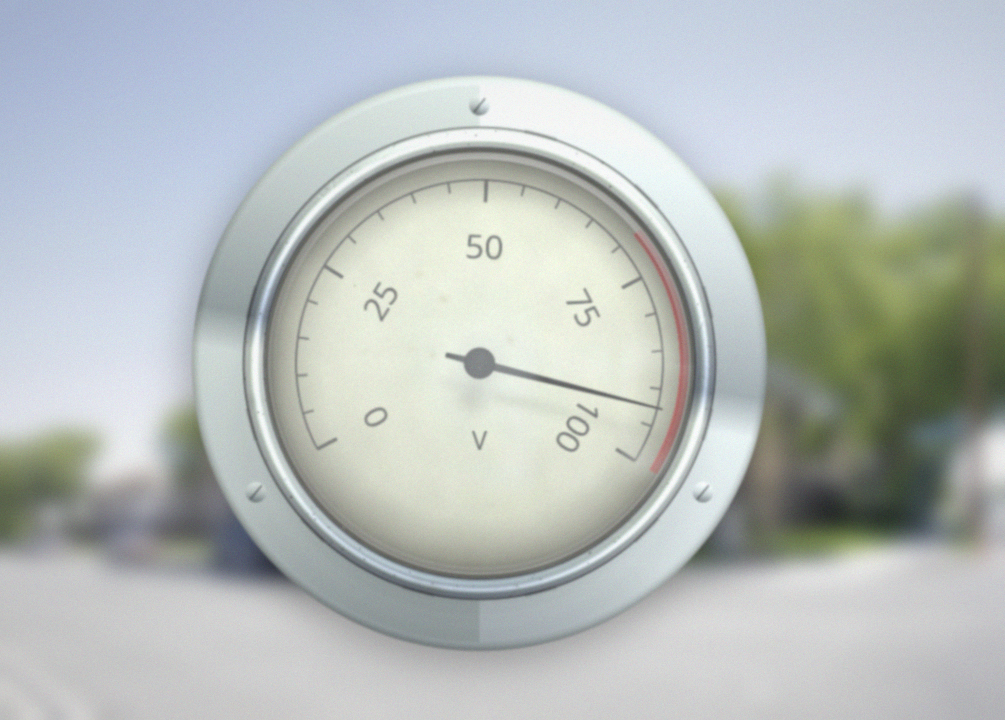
92.5 V
